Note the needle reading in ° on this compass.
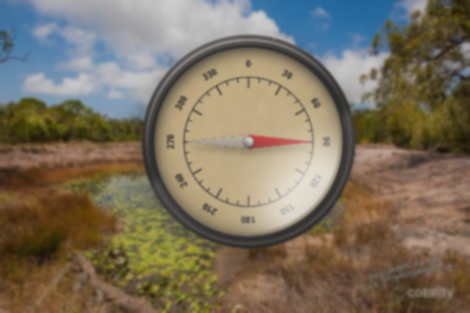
90 °
